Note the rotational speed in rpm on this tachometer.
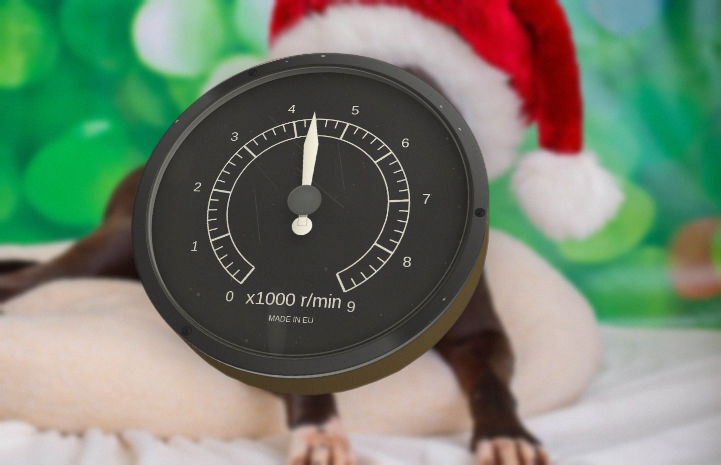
4400 rpm
